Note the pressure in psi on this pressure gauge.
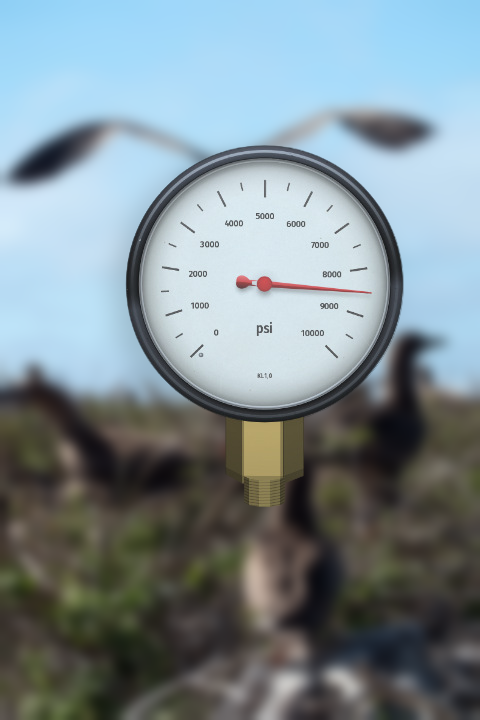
8500 psi
